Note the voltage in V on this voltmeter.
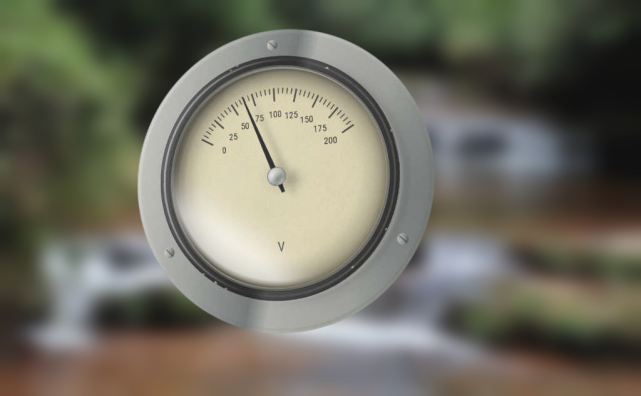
65 V
